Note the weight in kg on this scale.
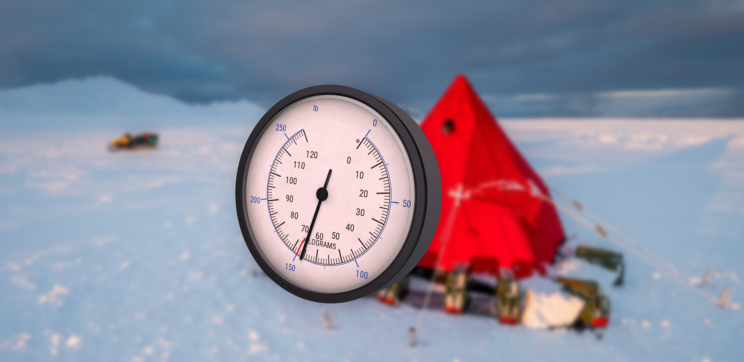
65 kg
